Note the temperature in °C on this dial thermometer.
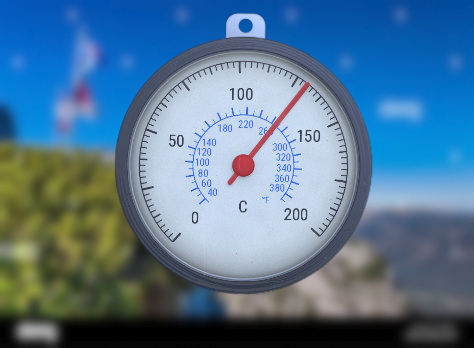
130 °C
